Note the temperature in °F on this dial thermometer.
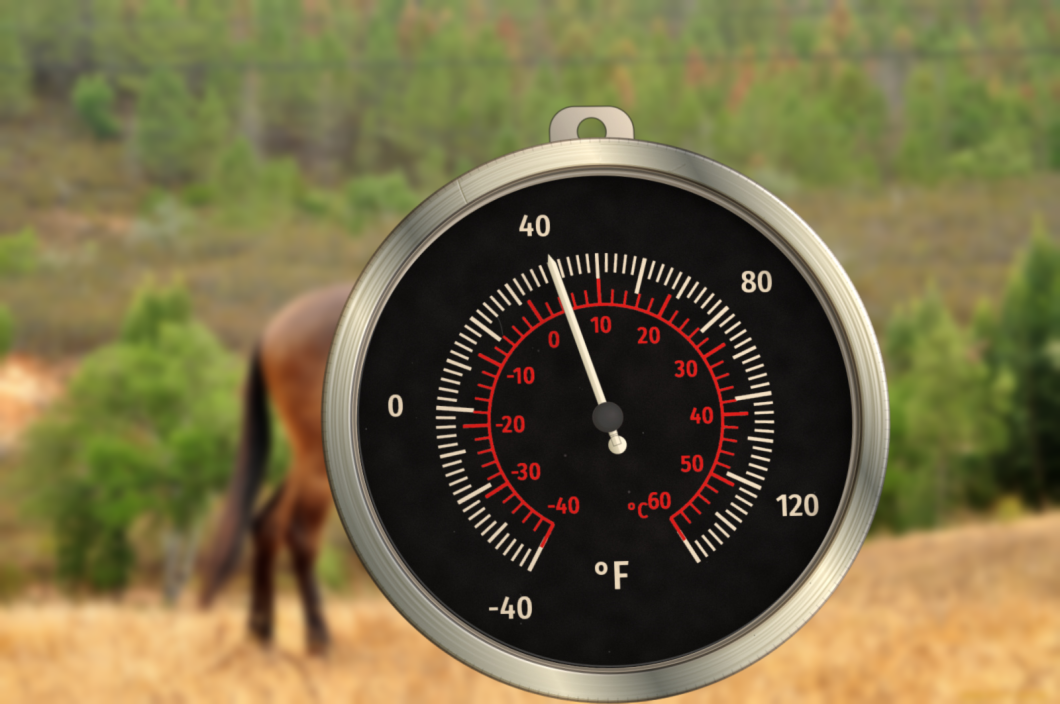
40 °F
